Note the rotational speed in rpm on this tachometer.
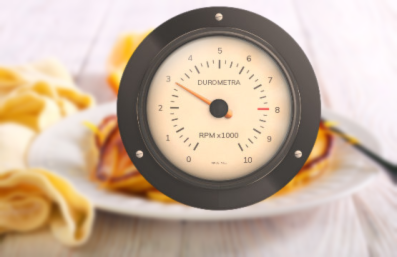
3000 rpm
